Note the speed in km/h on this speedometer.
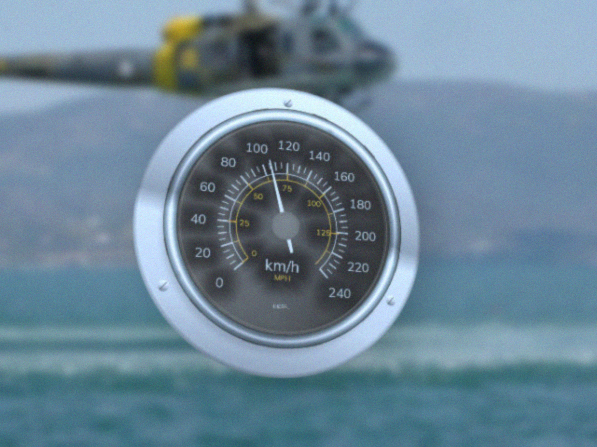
105 km/h
